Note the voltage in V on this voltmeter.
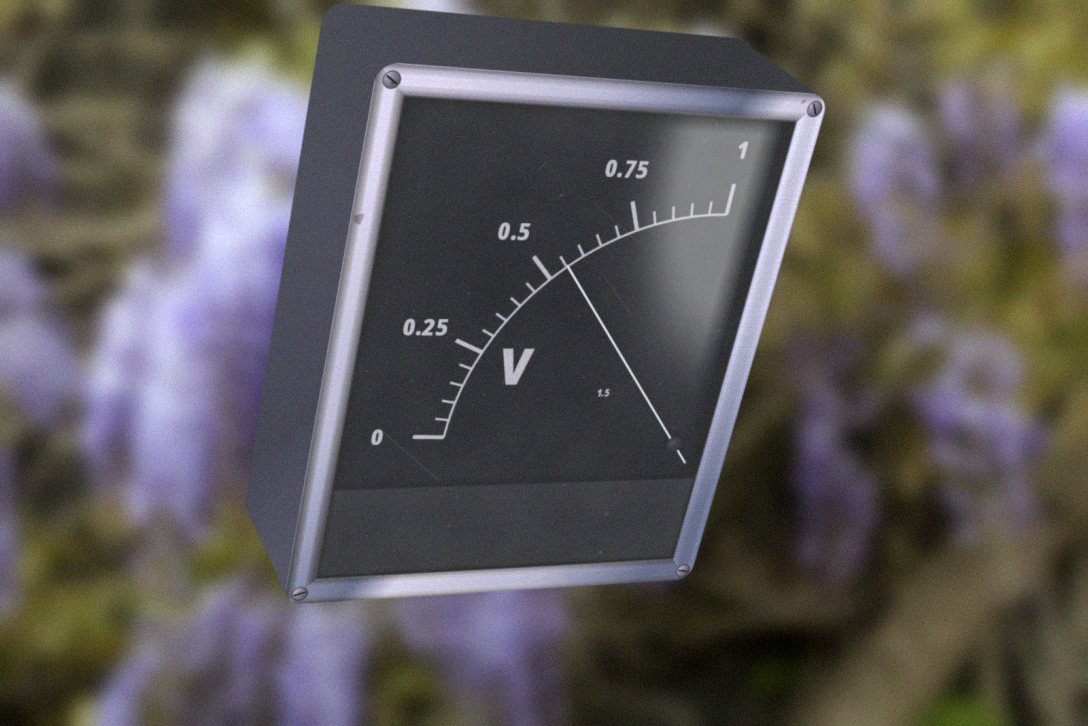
0.55 V
